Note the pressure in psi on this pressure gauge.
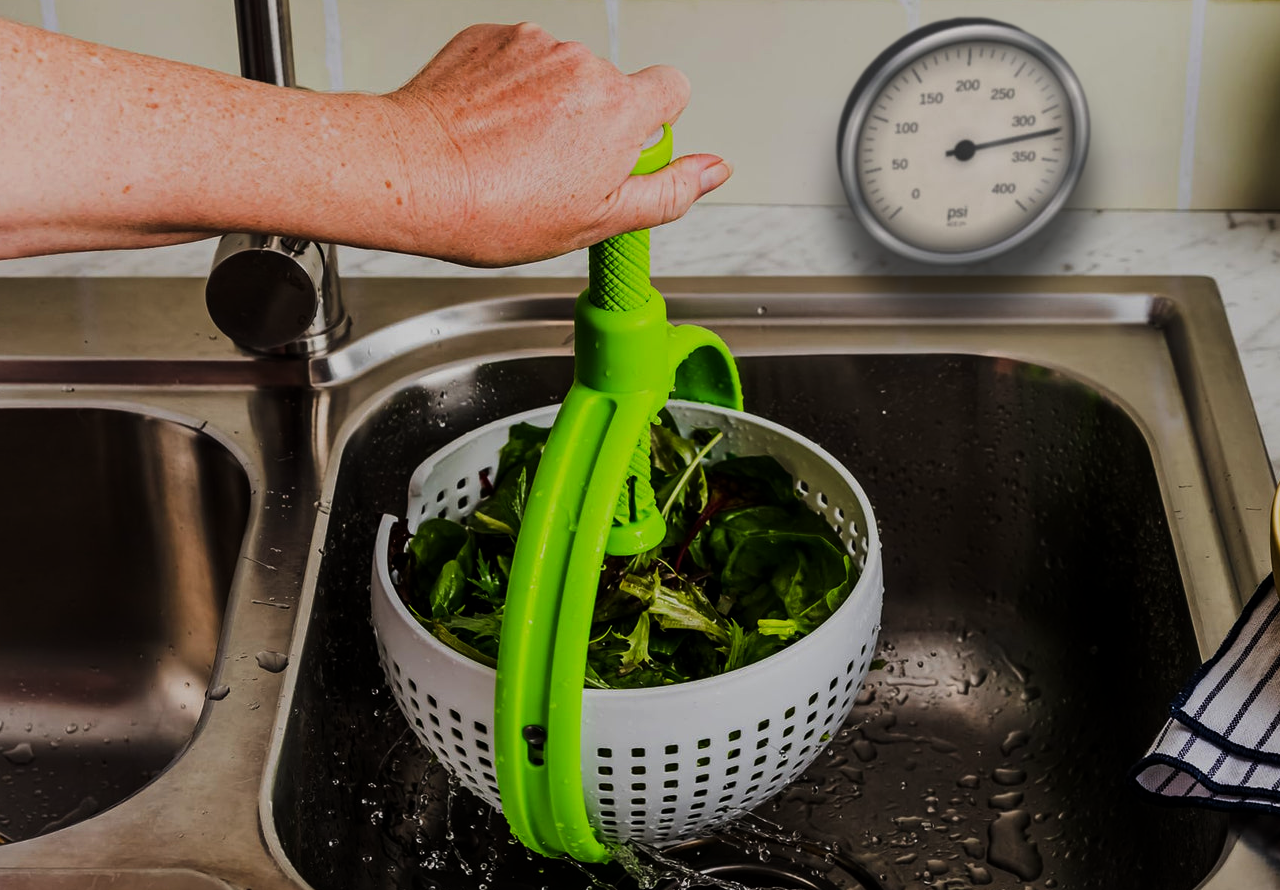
320 psi
